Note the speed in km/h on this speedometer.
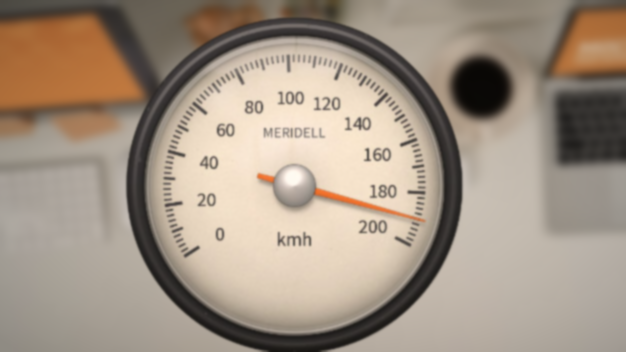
190 km/h
